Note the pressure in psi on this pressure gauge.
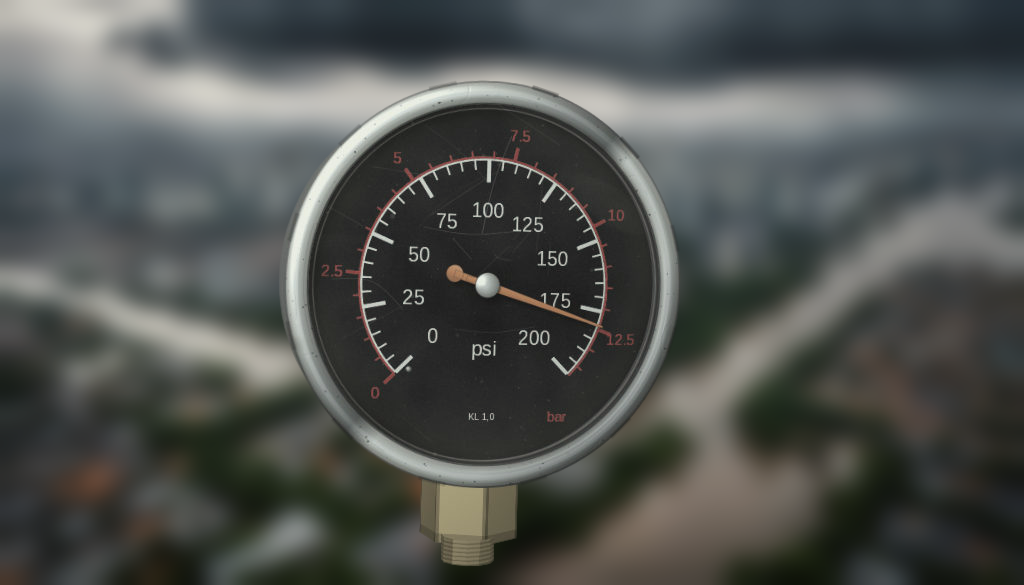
180 psi
